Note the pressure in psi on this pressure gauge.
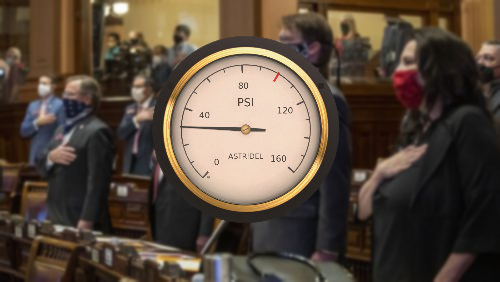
30 psi
